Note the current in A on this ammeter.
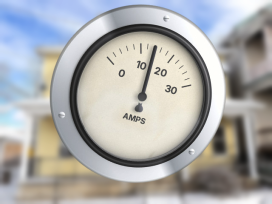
14 A
